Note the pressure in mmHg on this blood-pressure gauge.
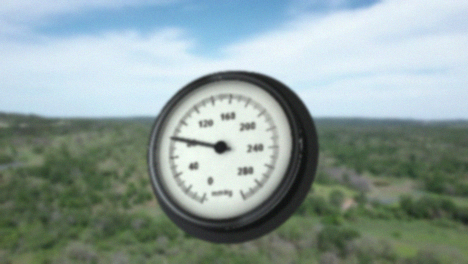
80 mmHg
